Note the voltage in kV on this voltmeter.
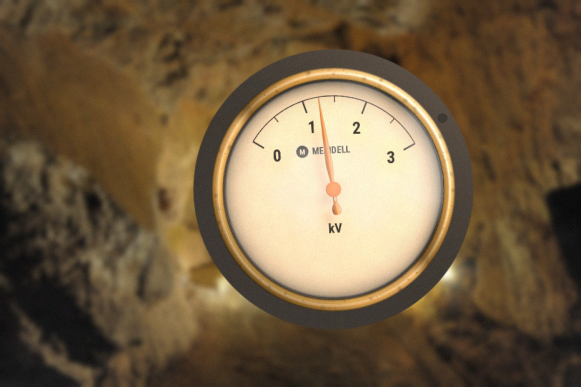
1.25 kV
